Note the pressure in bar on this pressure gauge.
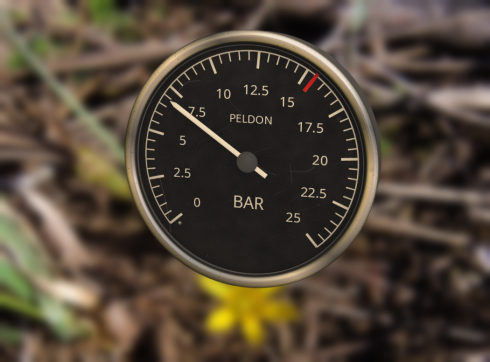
7 bar
